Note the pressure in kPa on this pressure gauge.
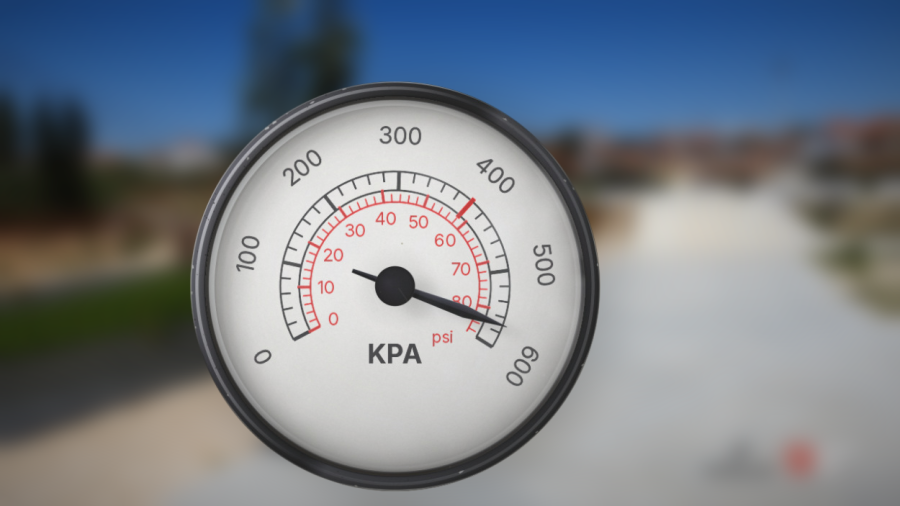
570 kPa
